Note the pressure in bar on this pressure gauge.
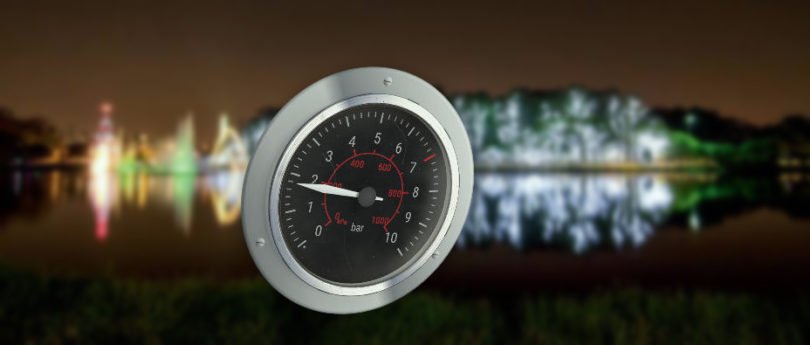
1.8 bar
